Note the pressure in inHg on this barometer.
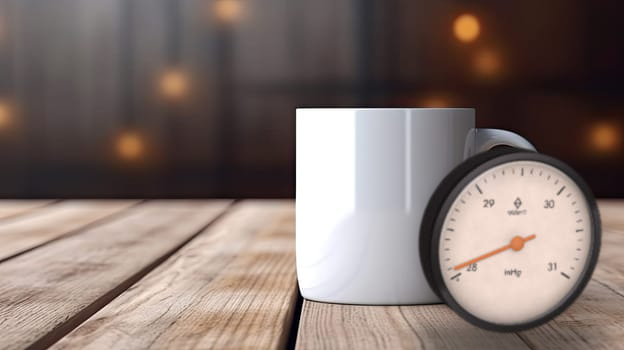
28.1 inHg
